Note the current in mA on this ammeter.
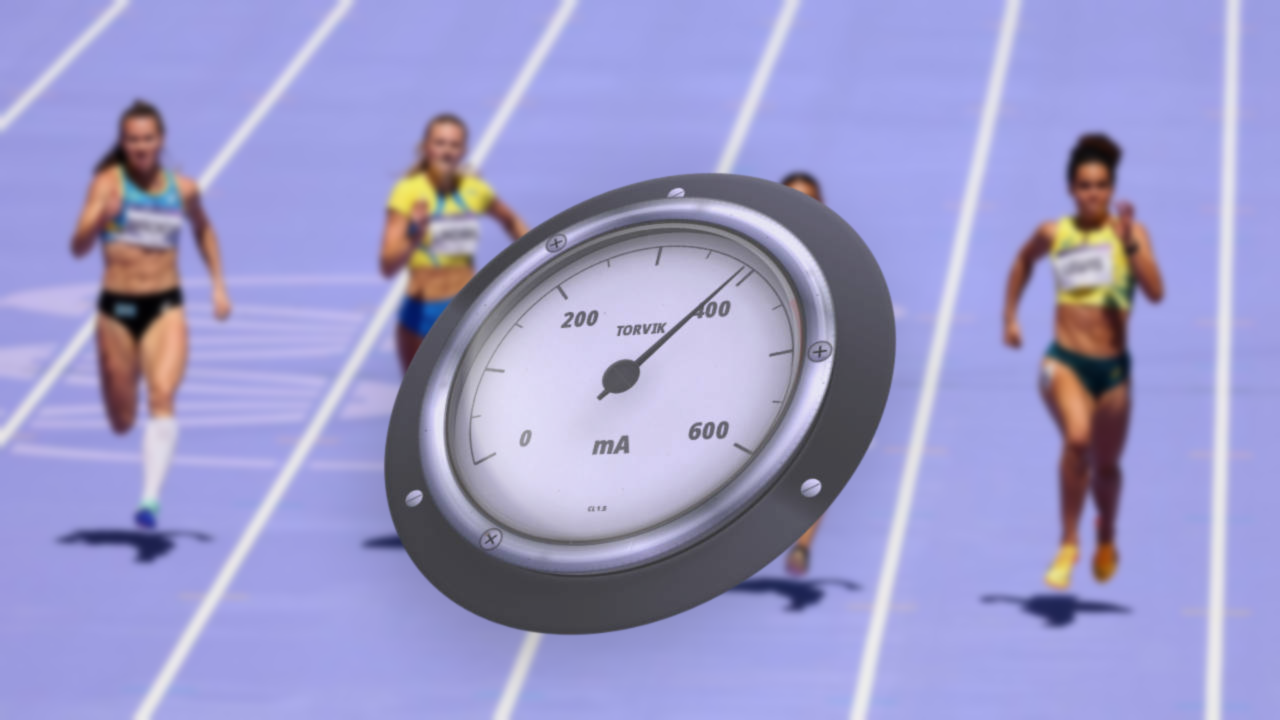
400 mA
